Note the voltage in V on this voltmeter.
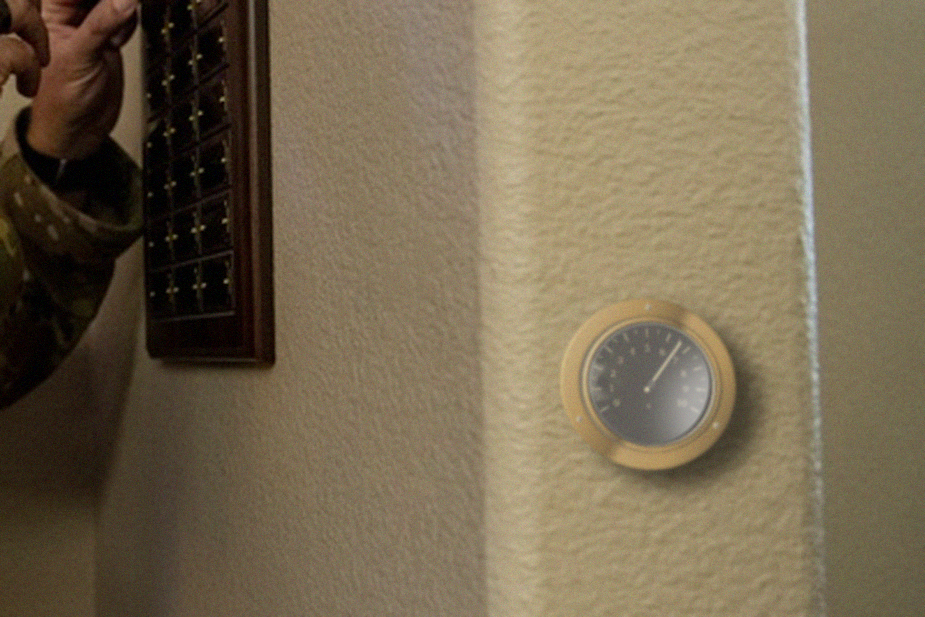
6.5 V
